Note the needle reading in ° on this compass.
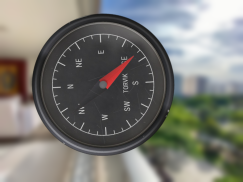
140 °
